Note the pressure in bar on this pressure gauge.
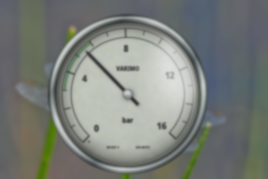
5.5 bar
